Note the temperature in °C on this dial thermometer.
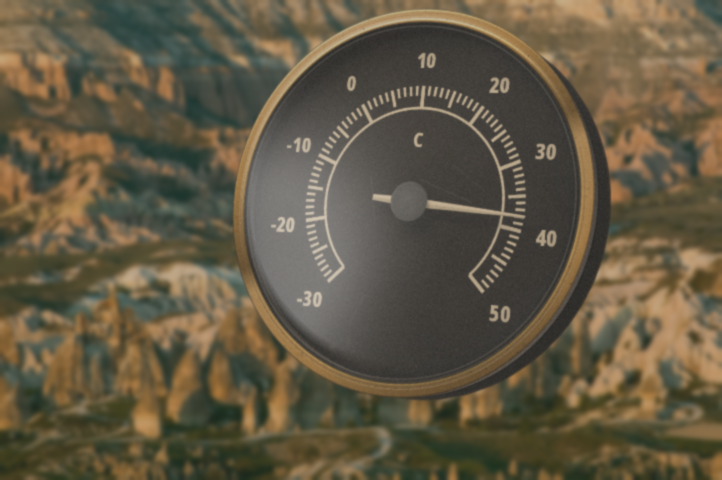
38 °C
